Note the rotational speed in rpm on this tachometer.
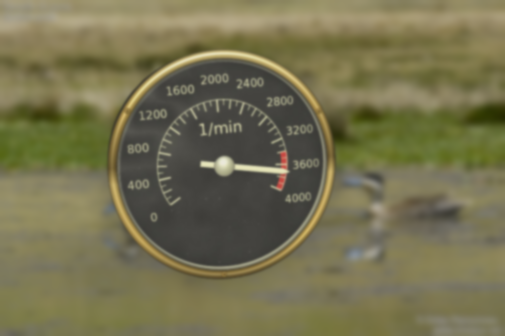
3700 rpm
